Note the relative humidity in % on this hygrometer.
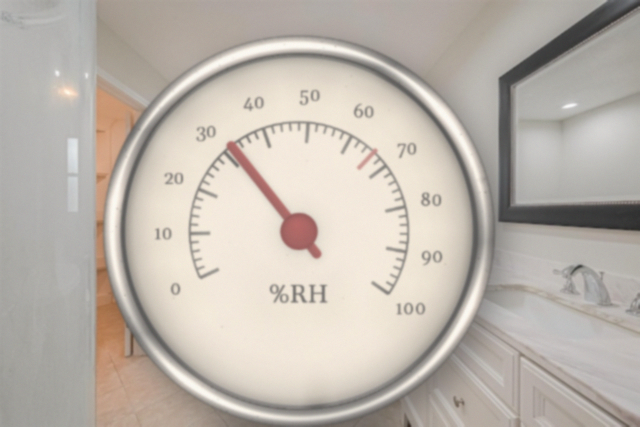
32 %
